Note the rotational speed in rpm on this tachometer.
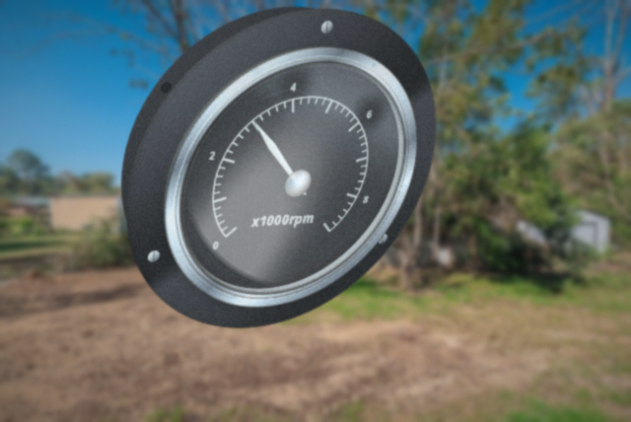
3000 rpm
